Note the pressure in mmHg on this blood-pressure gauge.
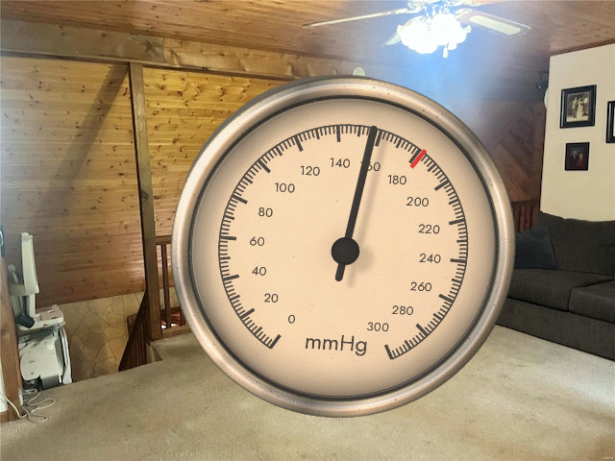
156 mmHg
